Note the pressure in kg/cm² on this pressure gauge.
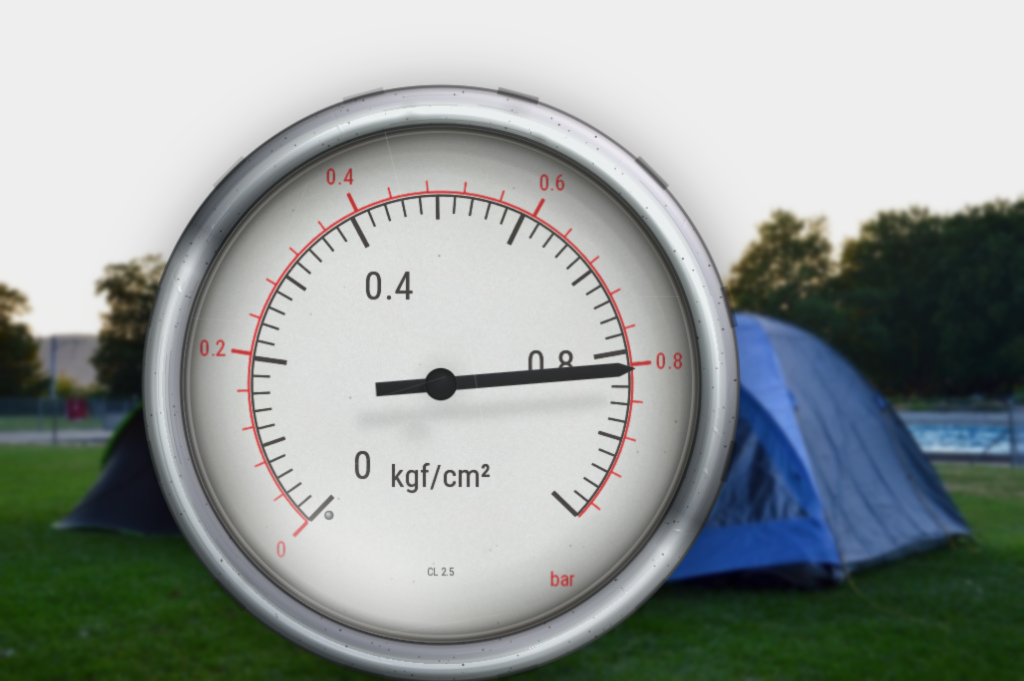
0.82 kg/cm²
